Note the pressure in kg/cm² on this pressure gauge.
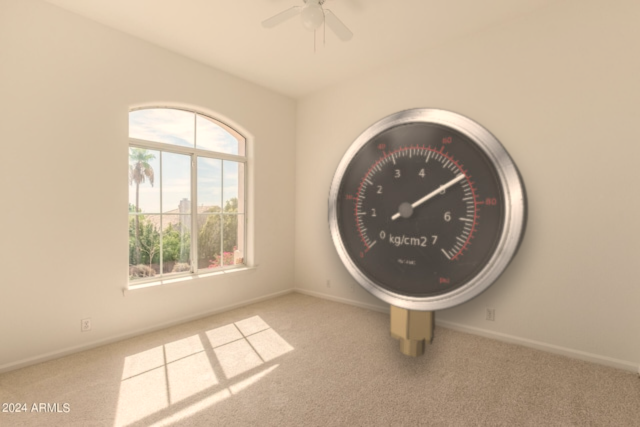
5 kg/cm²
